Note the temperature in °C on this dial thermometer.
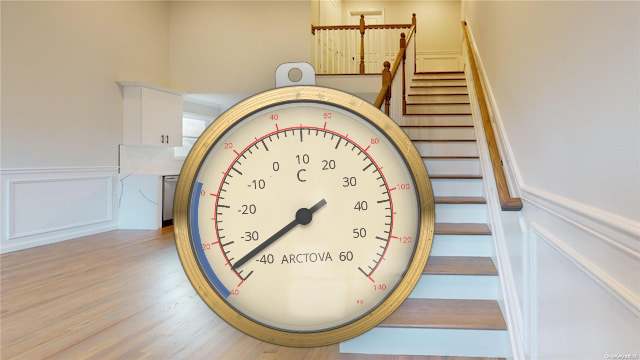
-36 °C
